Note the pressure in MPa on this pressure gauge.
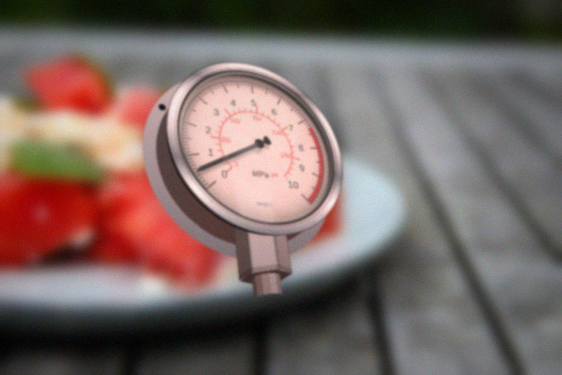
0.5 MPa
